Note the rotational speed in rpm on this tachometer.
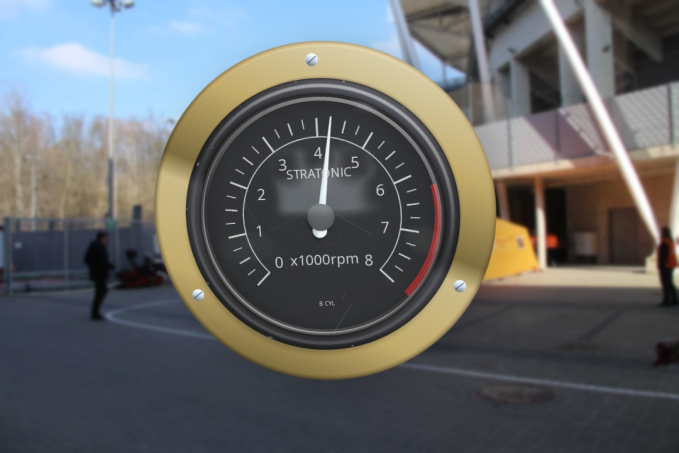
4250 rpm
